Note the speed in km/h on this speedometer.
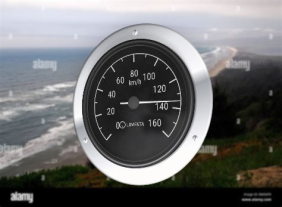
135 km/h
